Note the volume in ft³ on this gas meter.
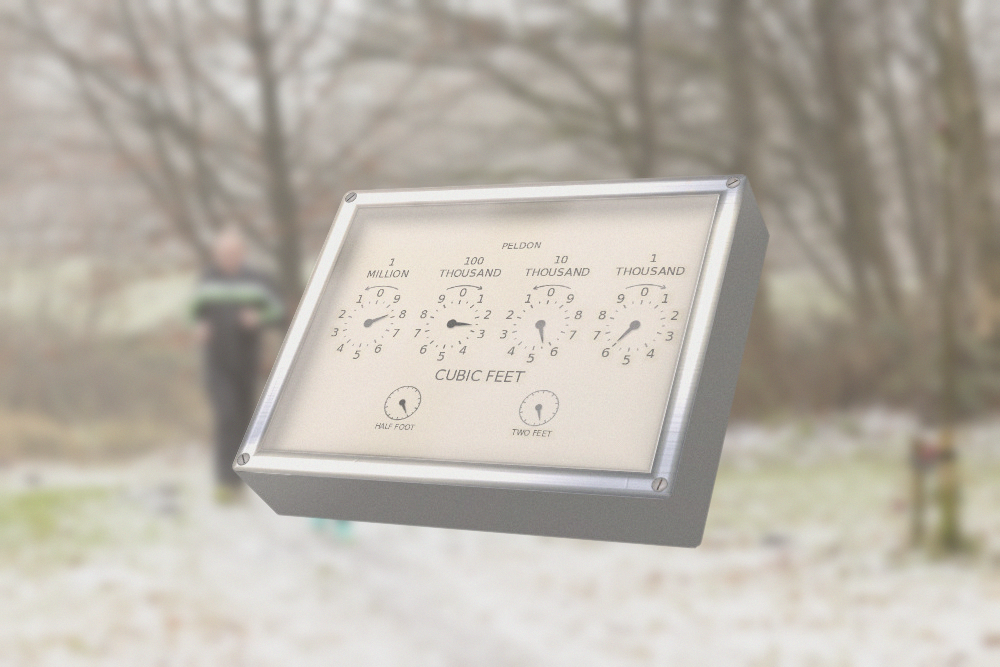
825600 ft³
